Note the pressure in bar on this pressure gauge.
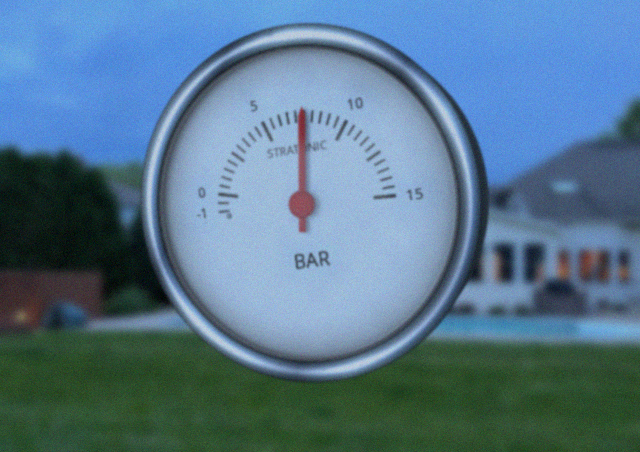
7.5 bar
